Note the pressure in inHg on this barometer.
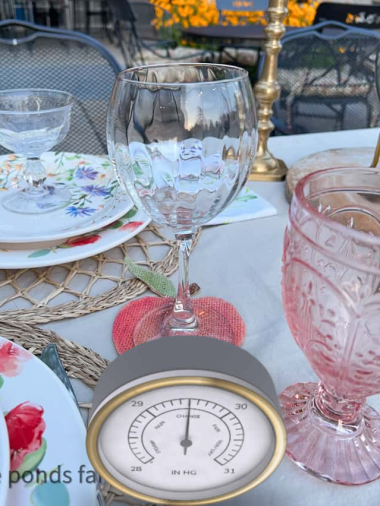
29.5 inHg
